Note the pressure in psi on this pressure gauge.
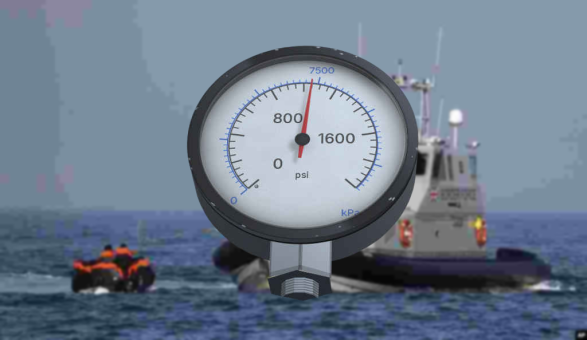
1050 psi
